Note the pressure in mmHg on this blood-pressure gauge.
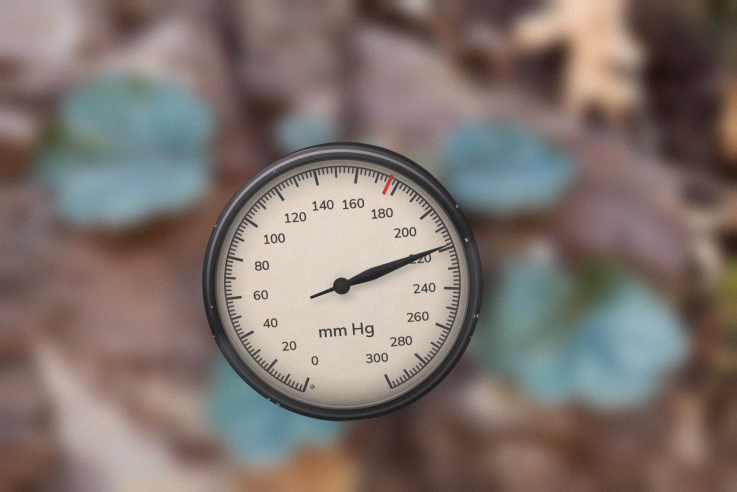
218 mmHg
